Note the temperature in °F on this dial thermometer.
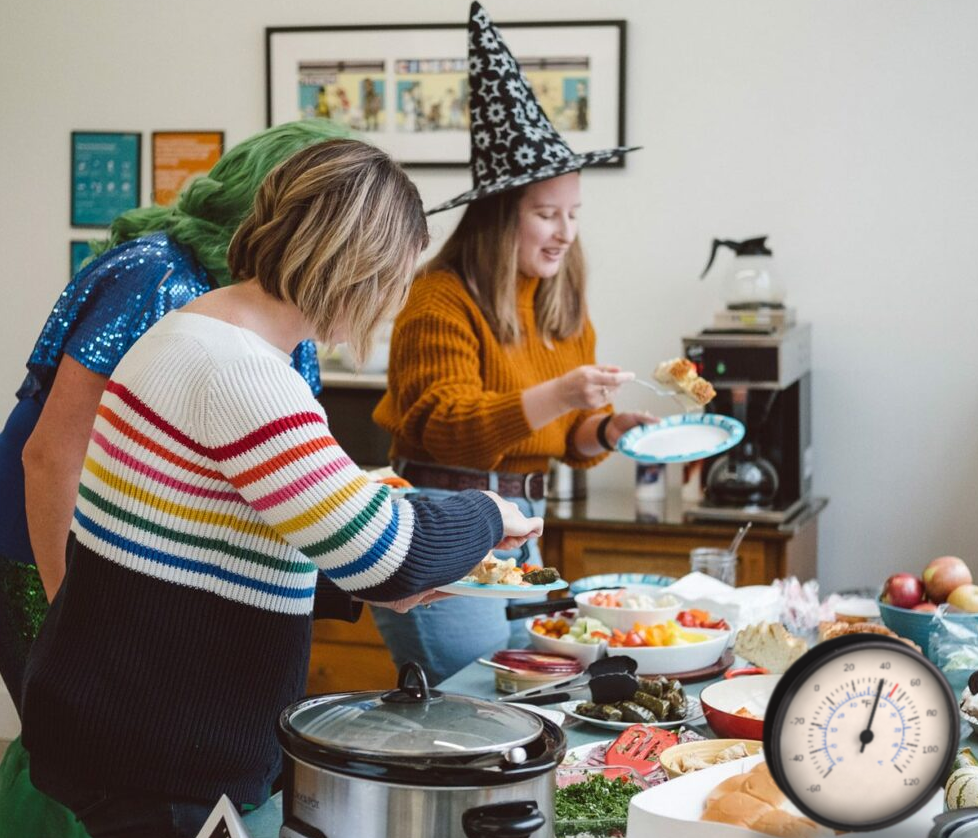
40 °F
